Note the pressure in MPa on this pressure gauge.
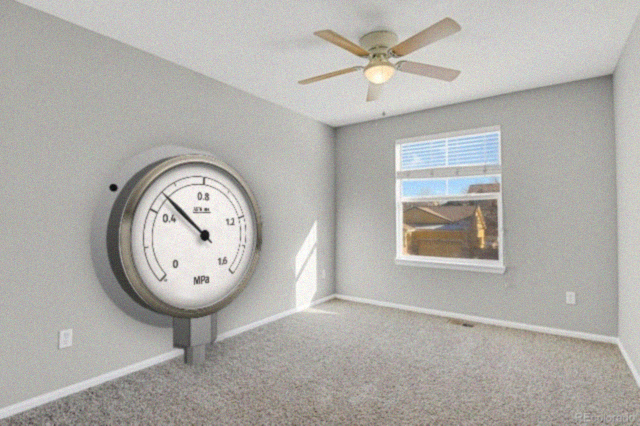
0.5 MPa
